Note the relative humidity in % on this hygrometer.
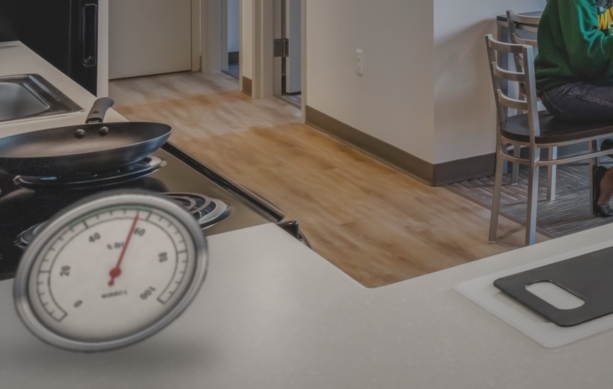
56 %
